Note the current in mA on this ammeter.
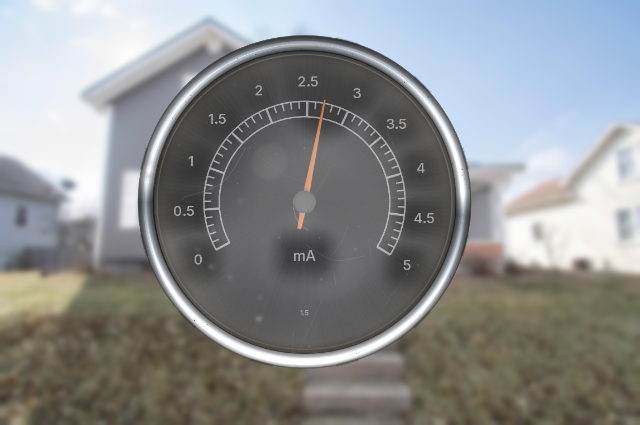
2.7 mA
